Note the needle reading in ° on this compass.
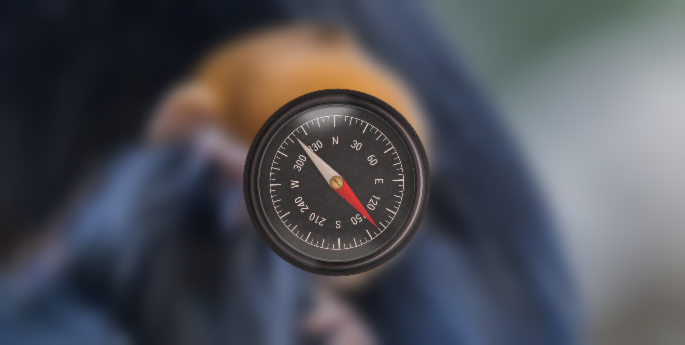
140 °
